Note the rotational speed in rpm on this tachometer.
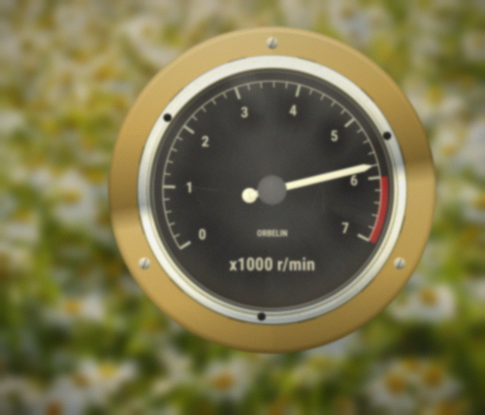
5800 rpm
